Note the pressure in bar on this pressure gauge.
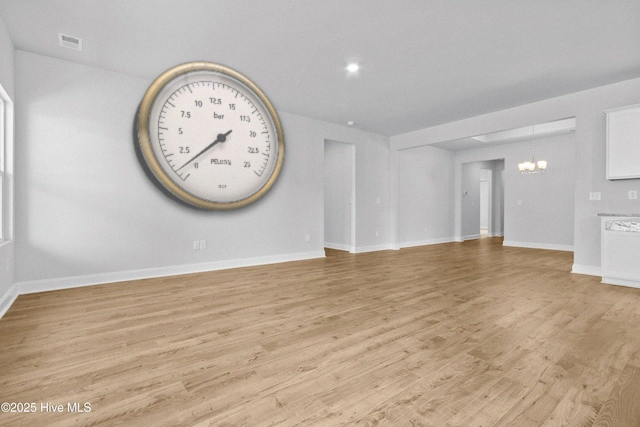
1 bar
